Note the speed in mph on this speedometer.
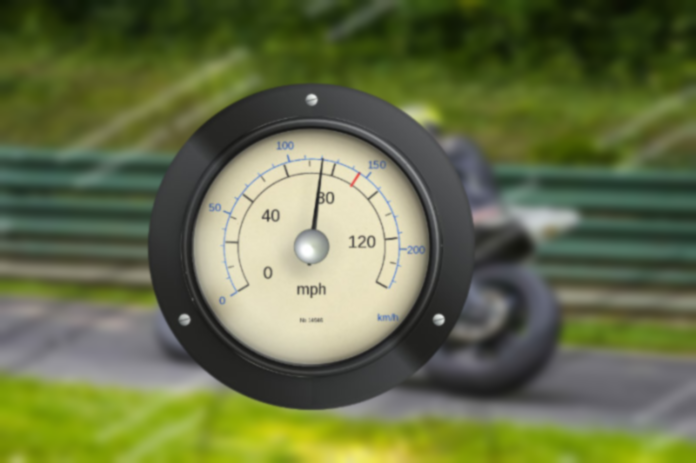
75 mph
